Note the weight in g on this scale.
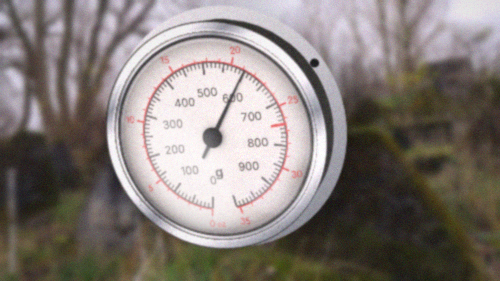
600 g
